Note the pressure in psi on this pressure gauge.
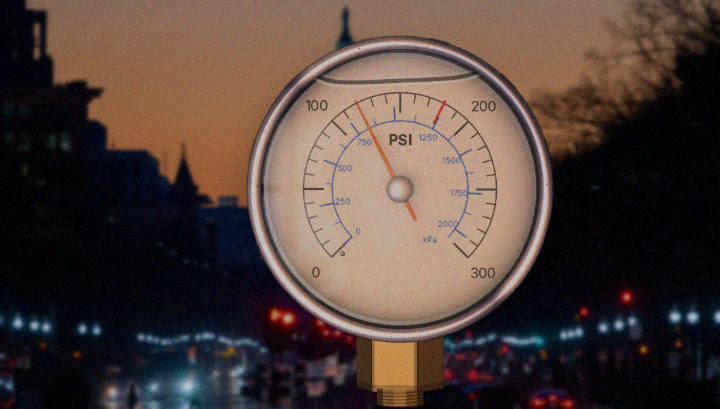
120 psi
